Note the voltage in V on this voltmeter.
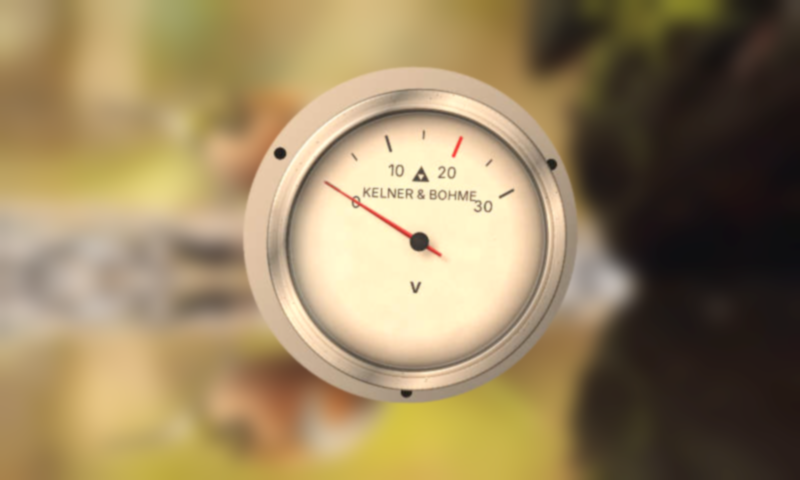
0 V
